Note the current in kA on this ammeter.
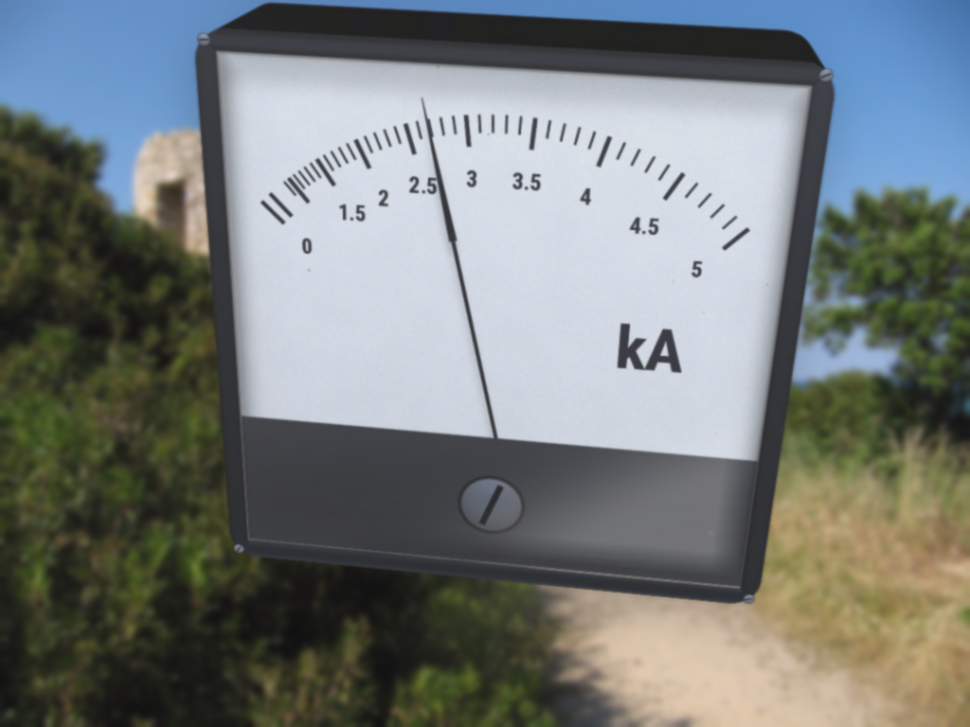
2.7 kA
